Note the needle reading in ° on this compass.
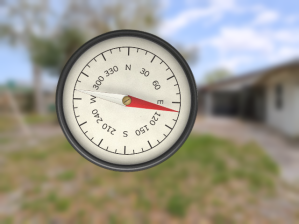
100 °
